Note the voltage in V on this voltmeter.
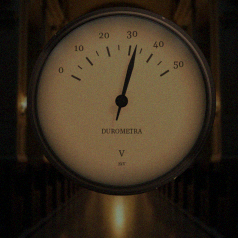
32.5 V
